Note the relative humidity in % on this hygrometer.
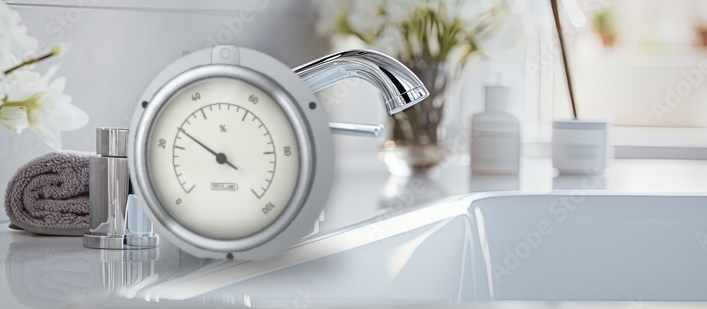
28 %
